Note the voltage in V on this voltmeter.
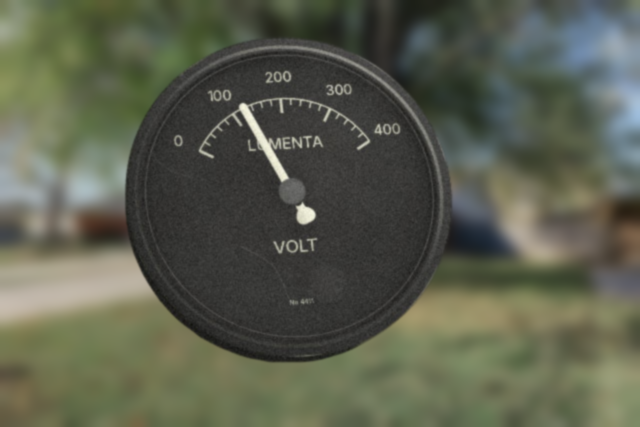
120 V
